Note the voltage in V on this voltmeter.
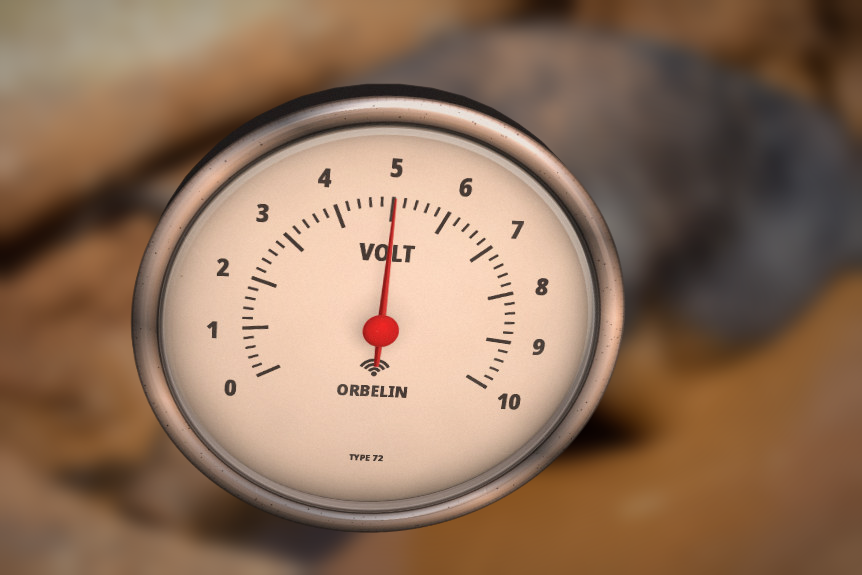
5 V
